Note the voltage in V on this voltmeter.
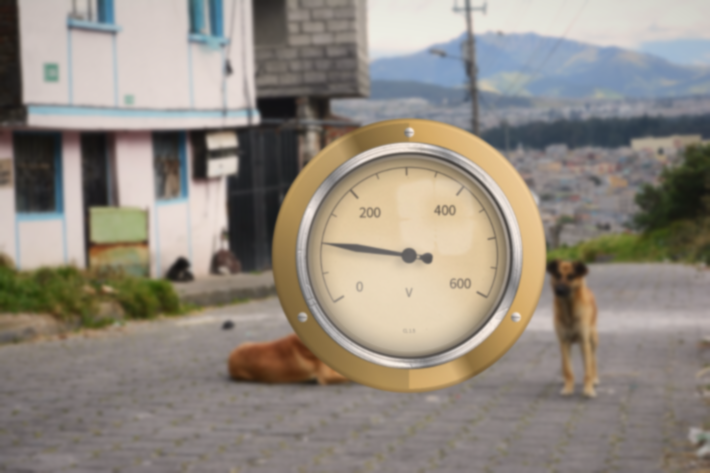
100 V
